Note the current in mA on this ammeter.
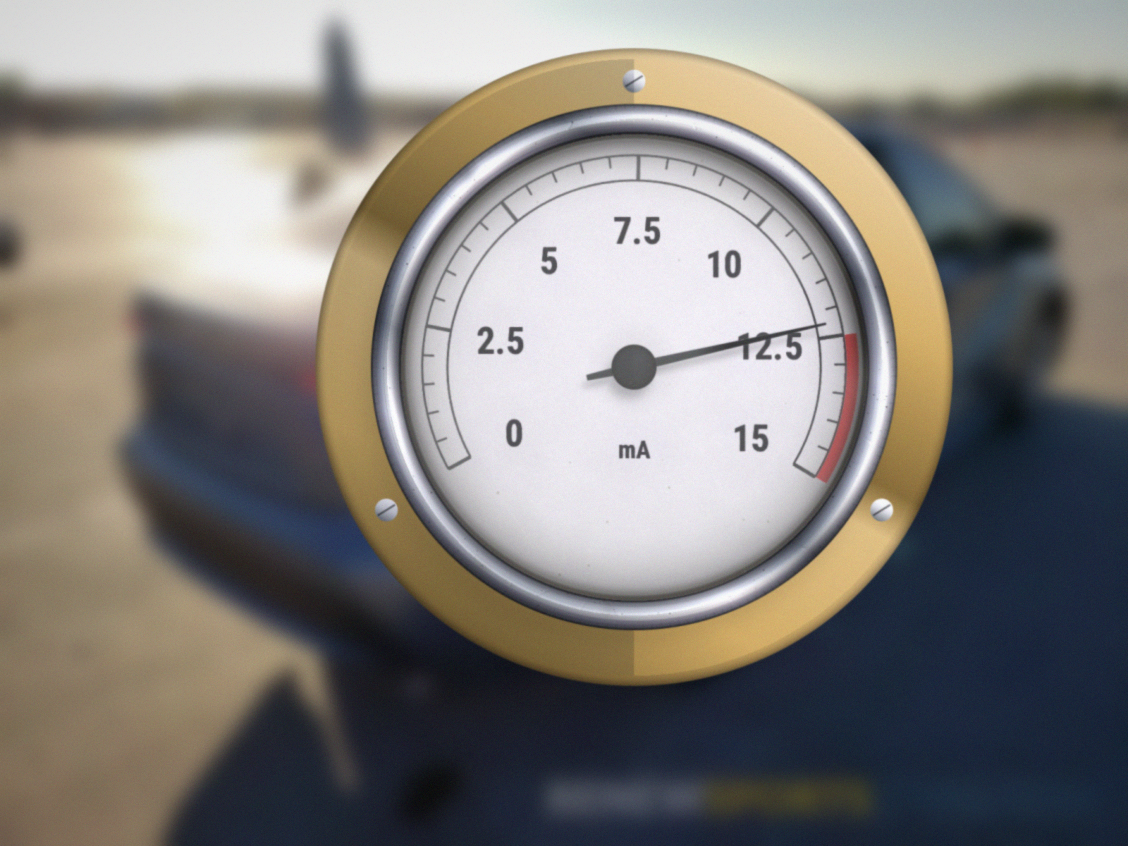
12.25 mA
